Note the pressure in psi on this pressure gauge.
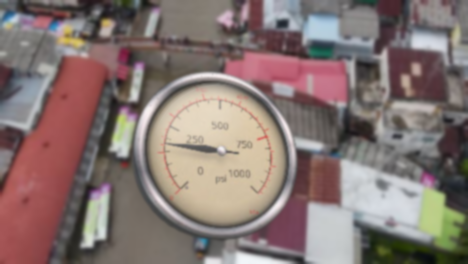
175 psi
